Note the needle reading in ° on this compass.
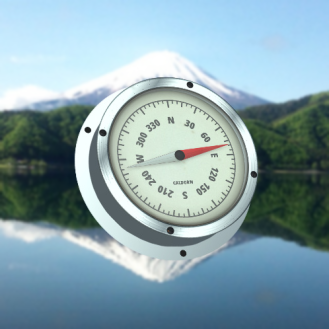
80 °
